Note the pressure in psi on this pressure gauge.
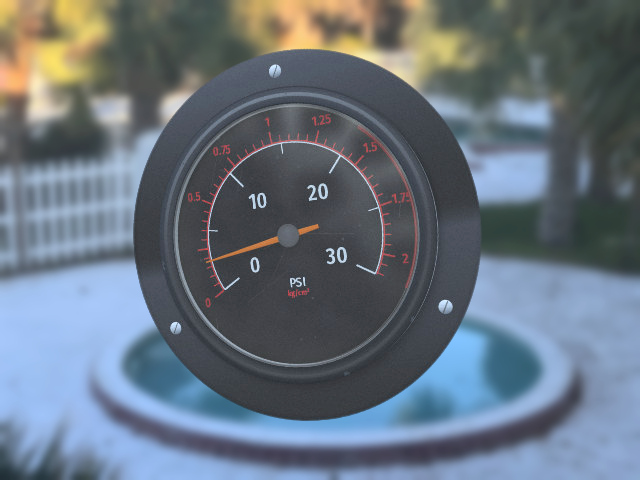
2.5 psi
